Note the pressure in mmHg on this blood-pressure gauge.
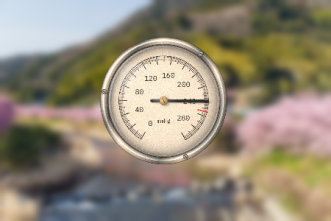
240 mmHg
